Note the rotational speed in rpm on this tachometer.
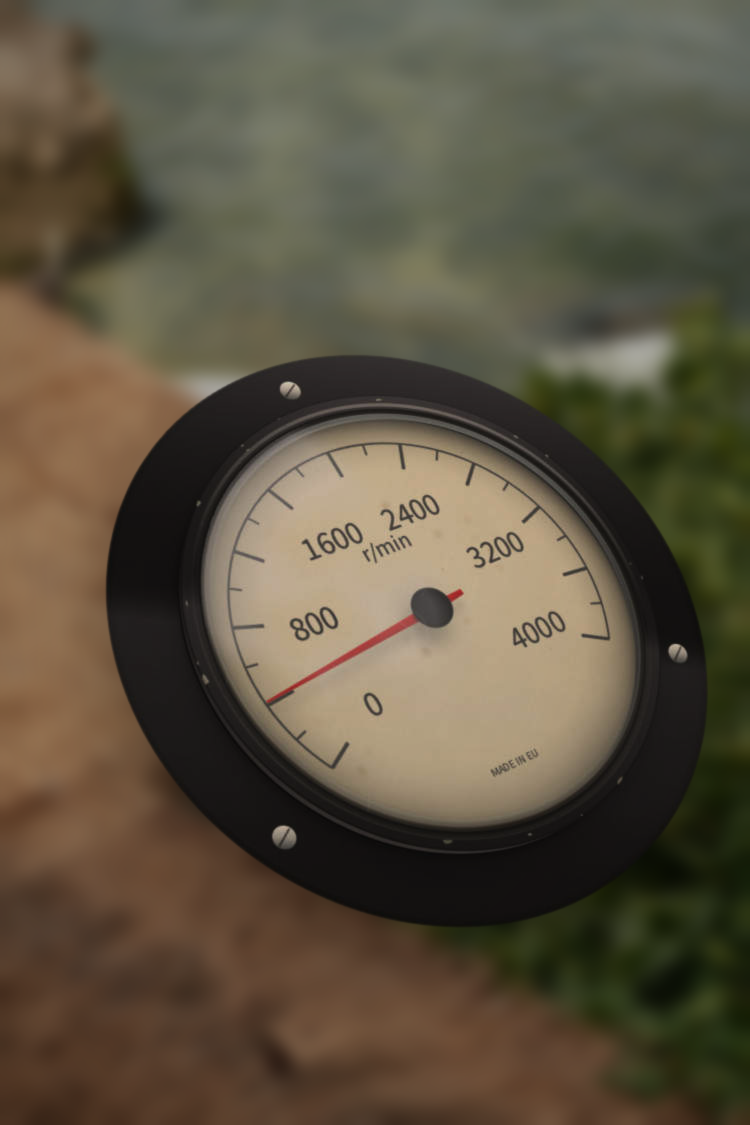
400 rpm
